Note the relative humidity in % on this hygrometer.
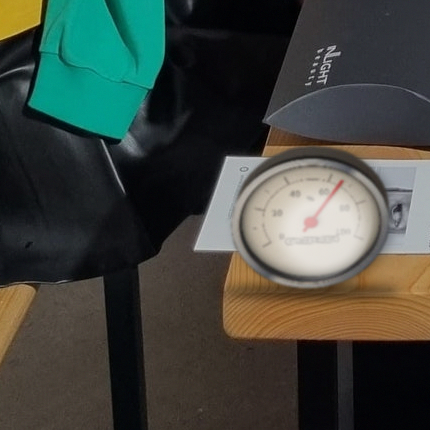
65 %
